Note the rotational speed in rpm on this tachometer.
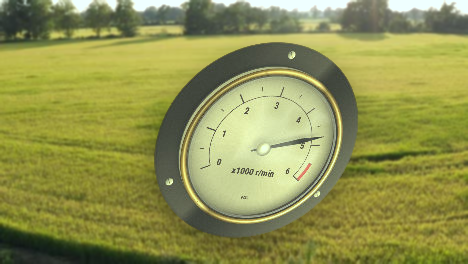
4750 rpm
